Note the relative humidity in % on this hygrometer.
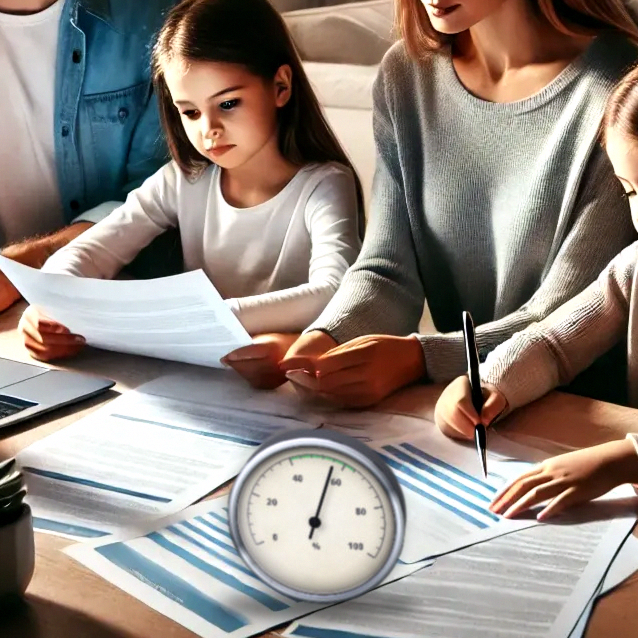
56 %
